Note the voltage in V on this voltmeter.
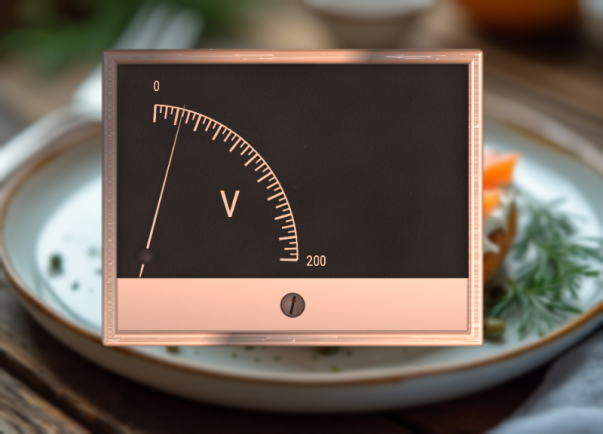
25 V
